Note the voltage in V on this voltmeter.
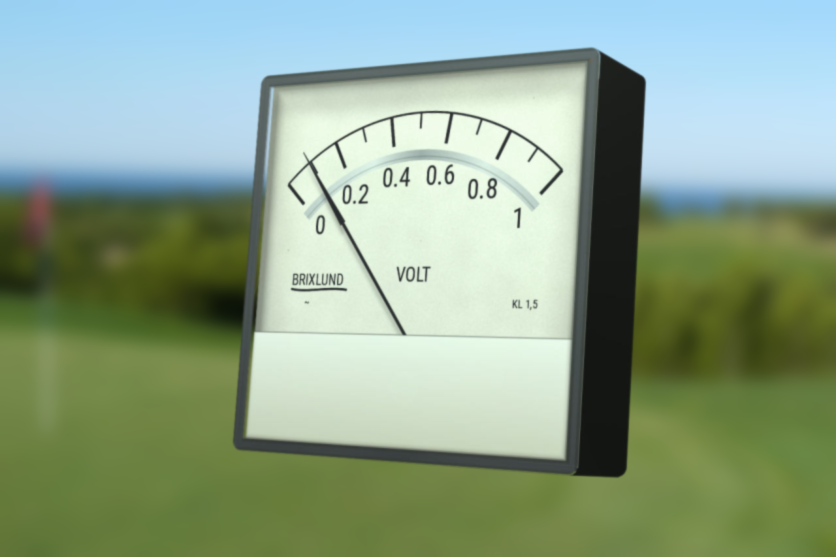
0.1 V
